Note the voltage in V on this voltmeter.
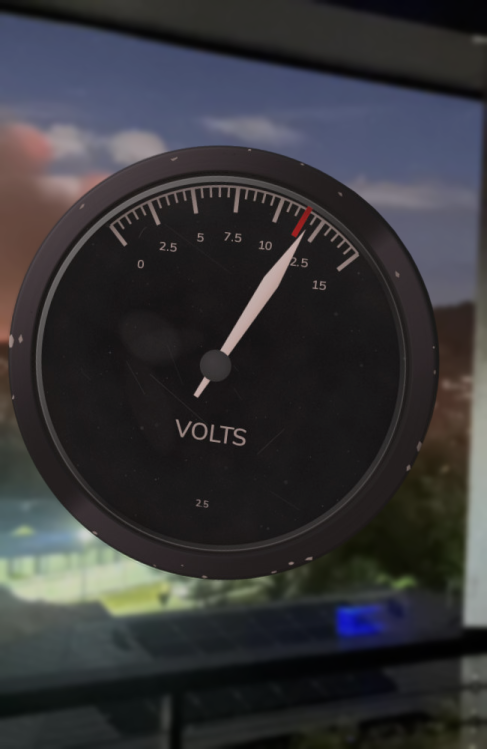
12 V
